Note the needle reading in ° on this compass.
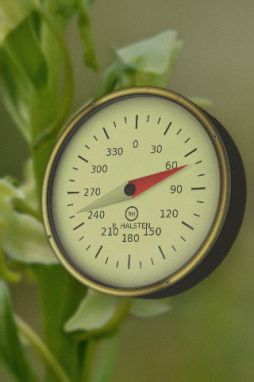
70 °
